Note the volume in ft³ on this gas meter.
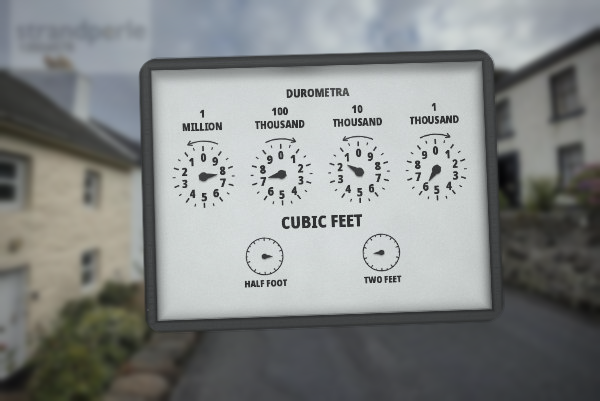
771600 ft³
